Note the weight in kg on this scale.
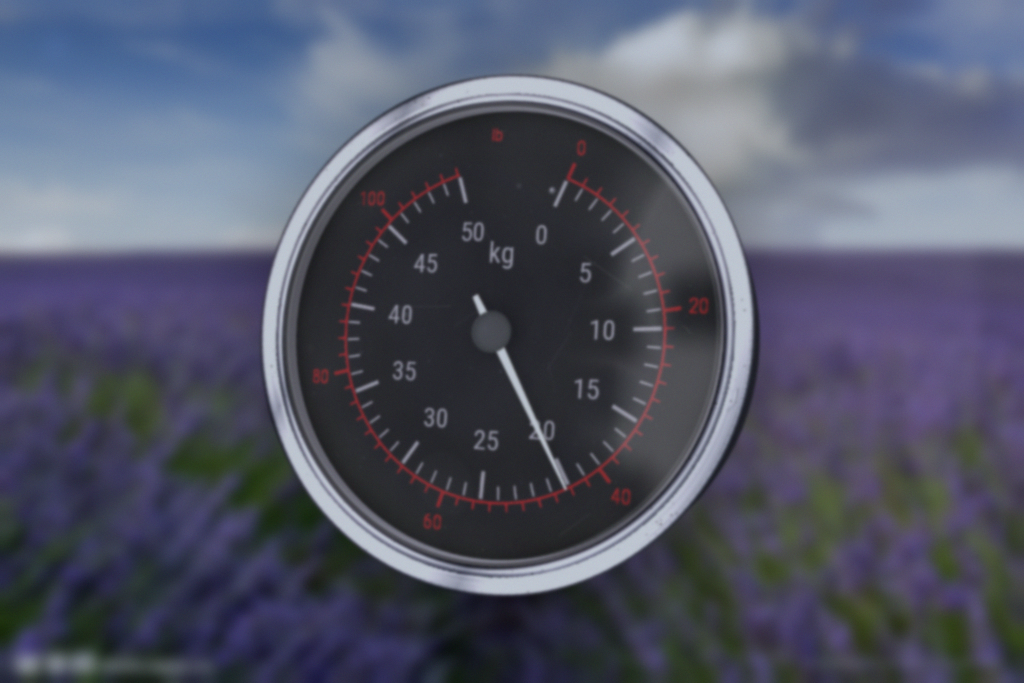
20 kg
